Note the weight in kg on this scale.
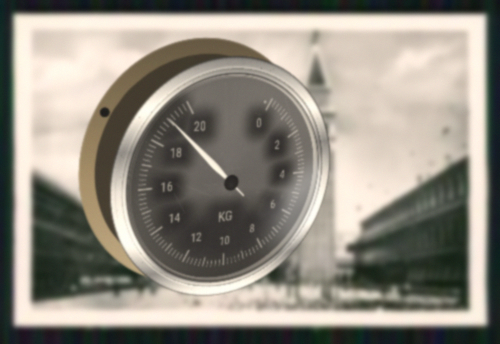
19 kg
